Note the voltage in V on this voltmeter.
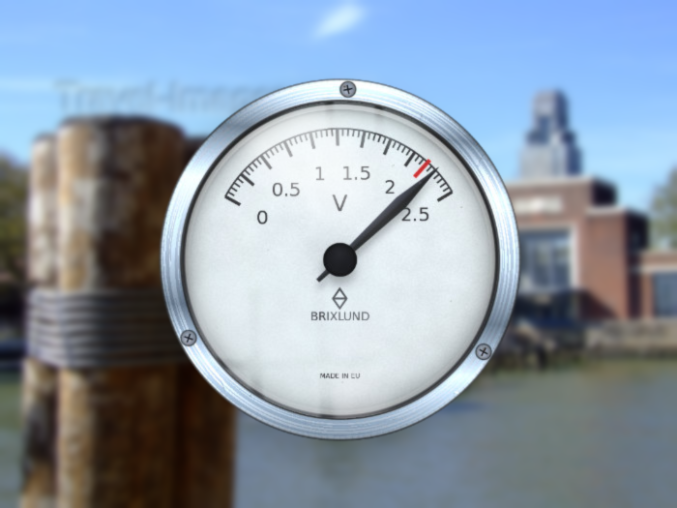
2.25 V
